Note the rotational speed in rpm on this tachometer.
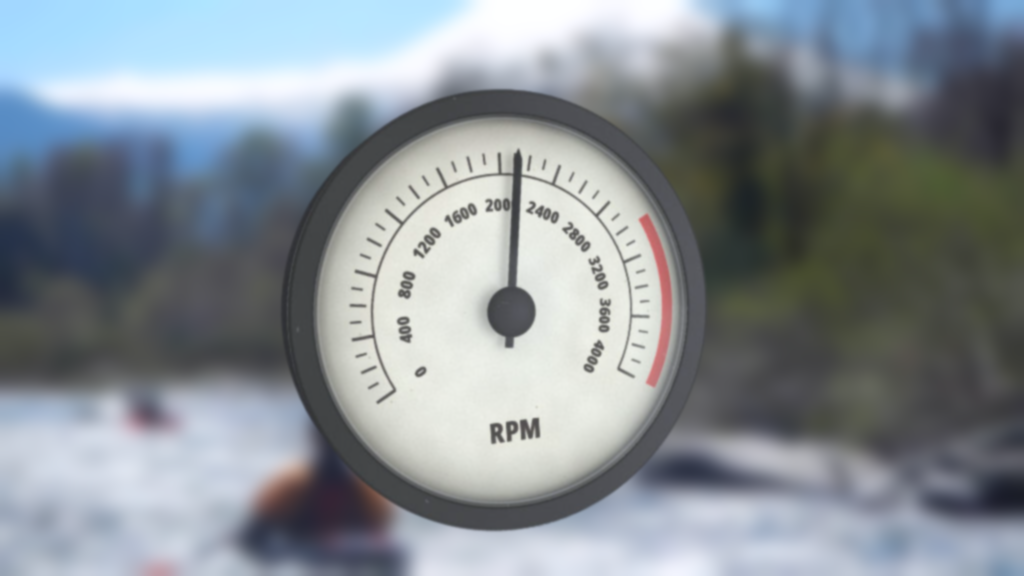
2100 rpm
